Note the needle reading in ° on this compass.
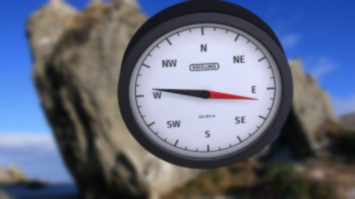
100 °
